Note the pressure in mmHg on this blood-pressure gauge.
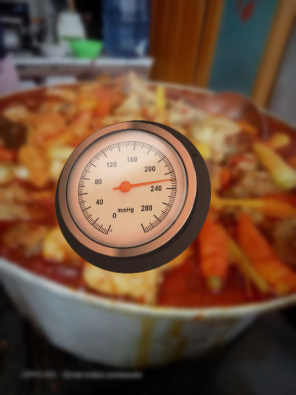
230 mmHg
